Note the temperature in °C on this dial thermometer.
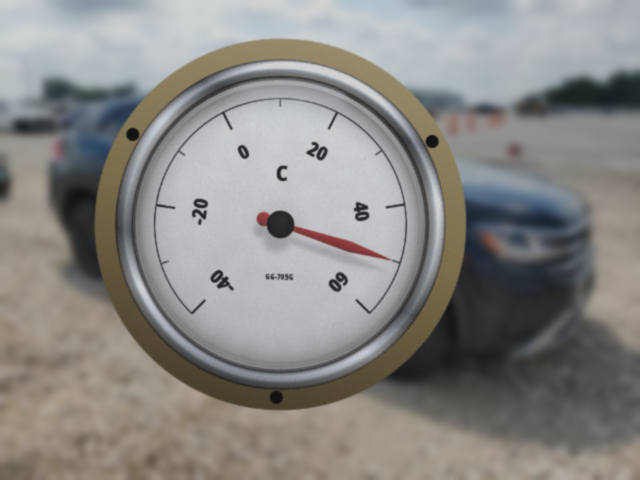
50 °C
